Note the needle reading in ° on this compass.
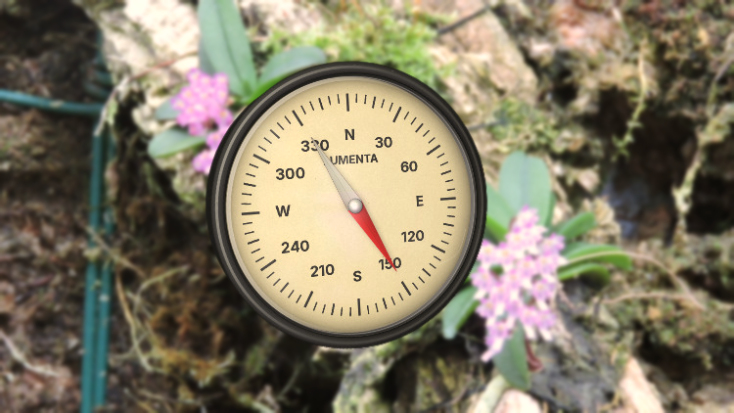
150 °
